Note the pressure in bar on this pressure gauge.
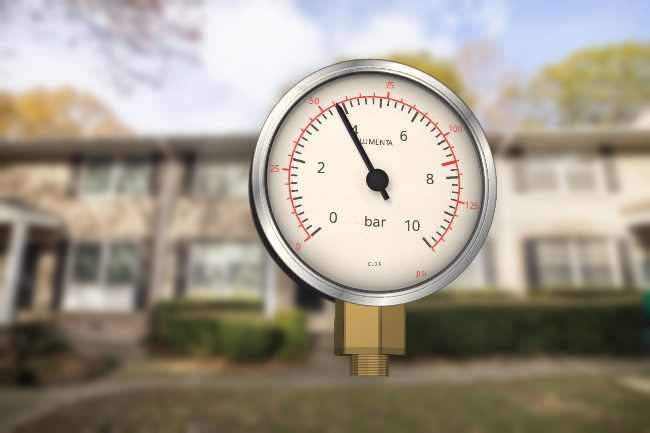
3.8 bar
